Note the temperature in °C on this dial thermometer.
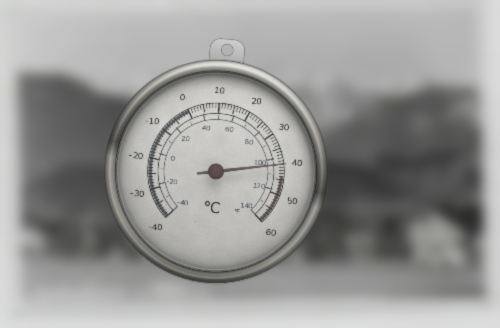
40 °C
